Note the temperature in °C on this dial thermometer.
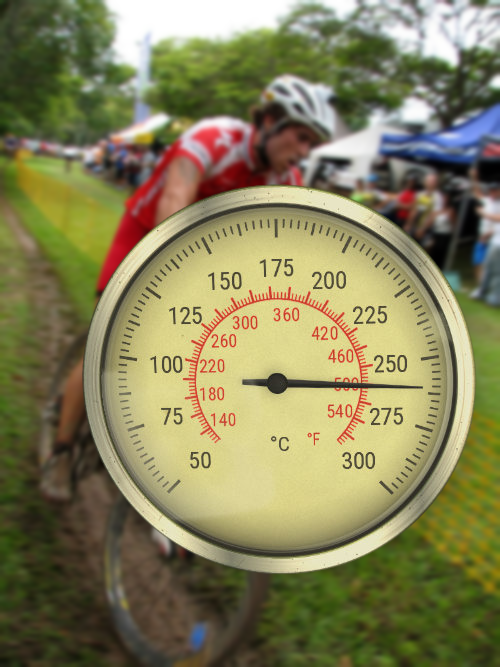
260 °C
